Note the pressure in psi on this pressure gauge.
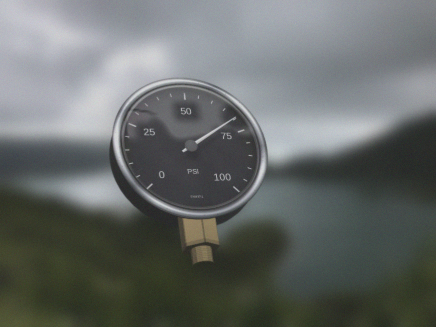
70 psi
